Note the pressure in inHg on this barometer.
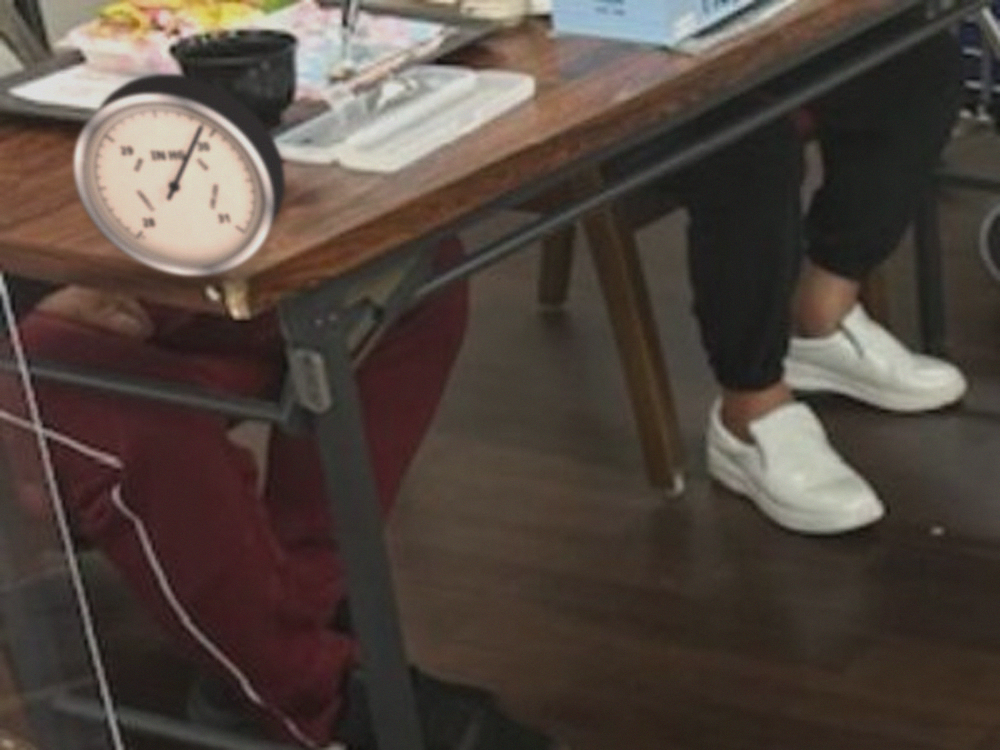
29.9 inHg
